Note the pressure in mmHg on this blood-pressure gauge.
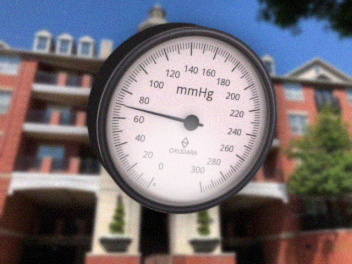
70 mmHg
